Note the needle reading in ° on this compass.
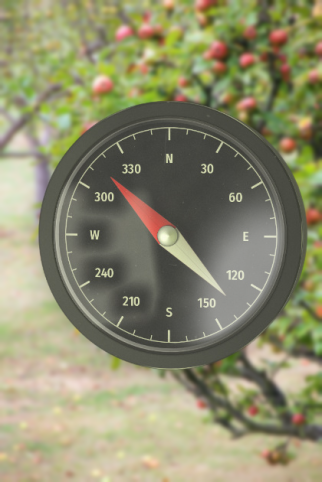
315 °
